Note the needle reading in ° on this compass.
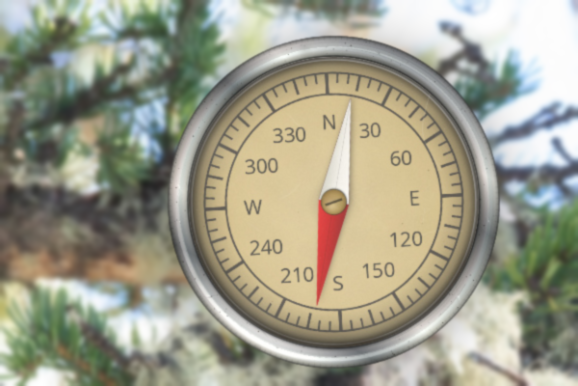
192.5 °
